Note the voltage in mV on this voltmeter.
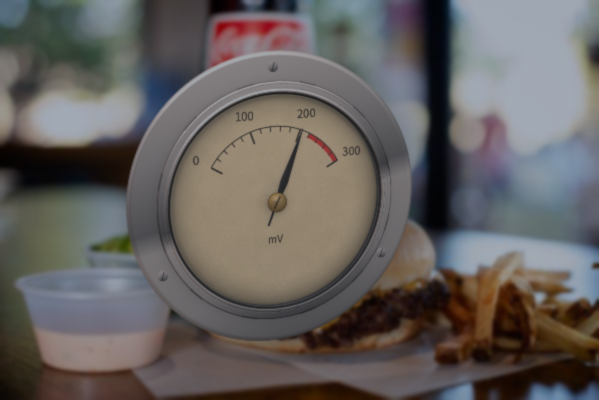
200 mV
